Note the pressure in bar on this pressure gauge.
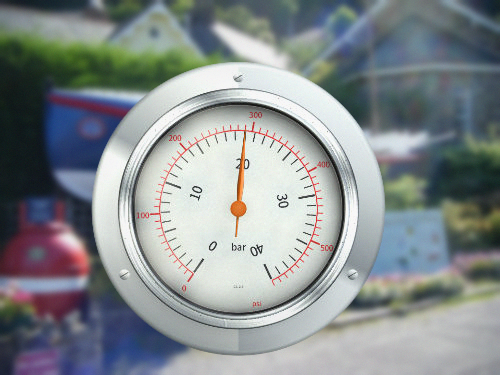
20 bar
